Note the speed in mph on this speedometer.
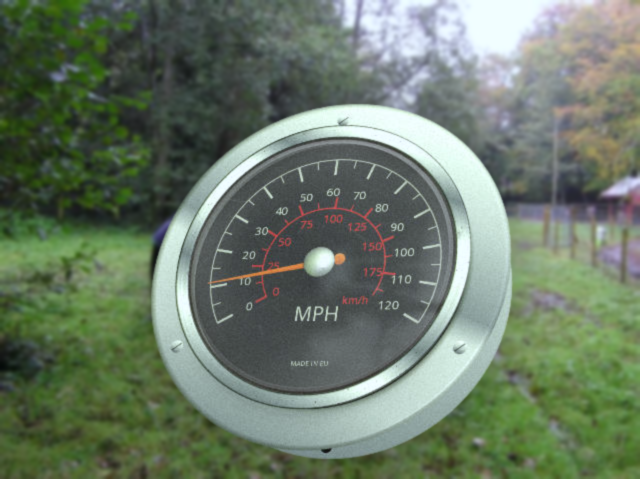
10 mph
